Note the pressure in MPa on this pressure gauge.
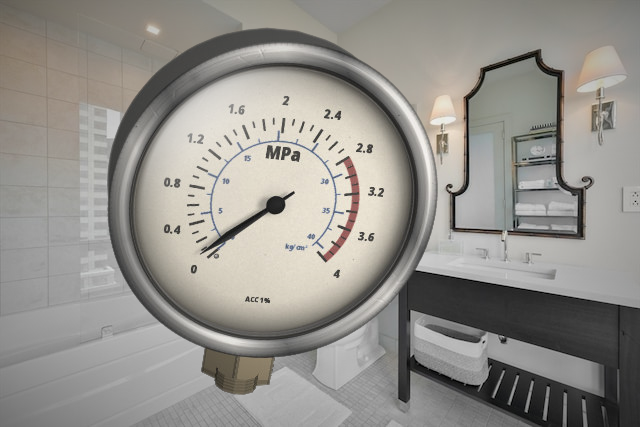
0.1 MPa
